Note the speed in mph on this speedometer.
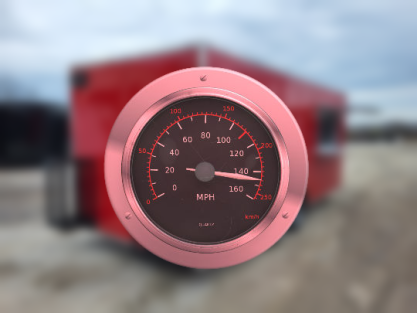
145 mph
